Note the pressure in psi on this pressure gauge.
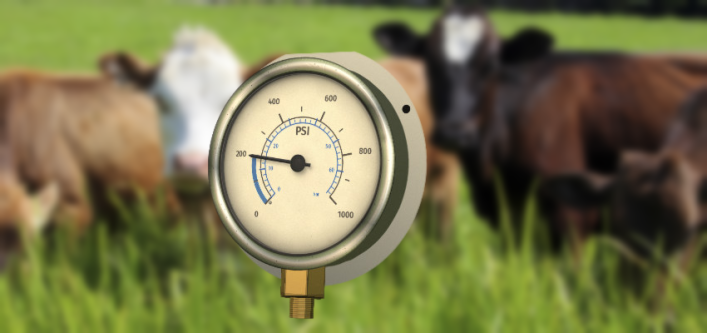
200 psi
